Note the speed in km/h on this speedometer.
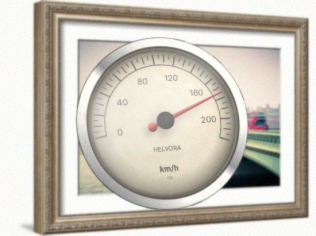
175 km/h
